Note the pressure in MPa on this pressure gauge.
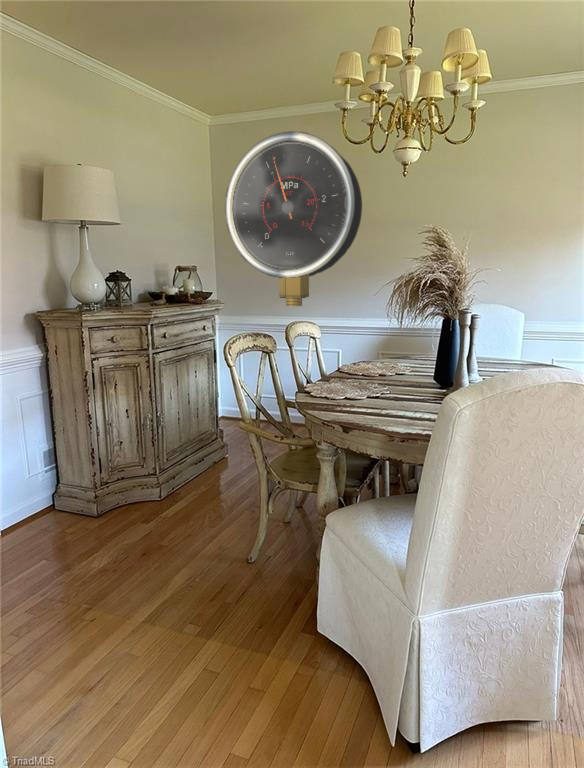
1.1 MPa
